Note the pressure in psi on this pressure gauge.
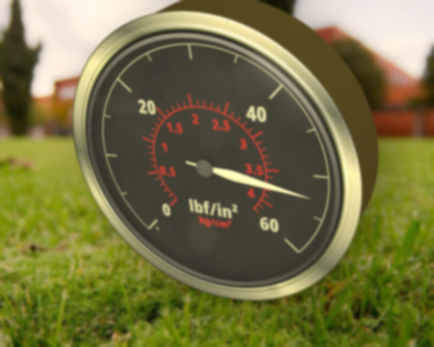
52.5 psi
